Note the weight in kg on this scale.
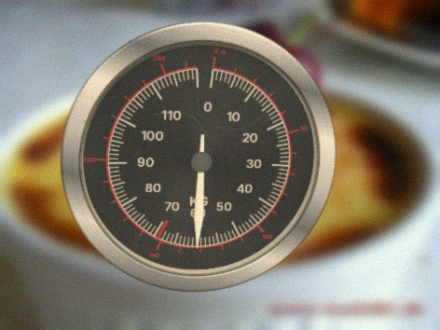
60 kg
